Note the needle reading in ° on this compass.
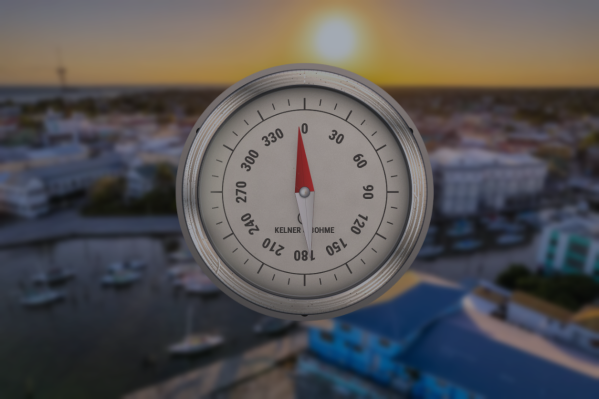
355 °
